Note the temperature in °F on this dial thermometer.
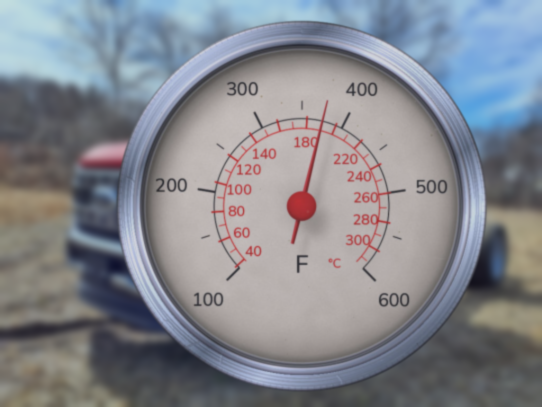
375 °F
